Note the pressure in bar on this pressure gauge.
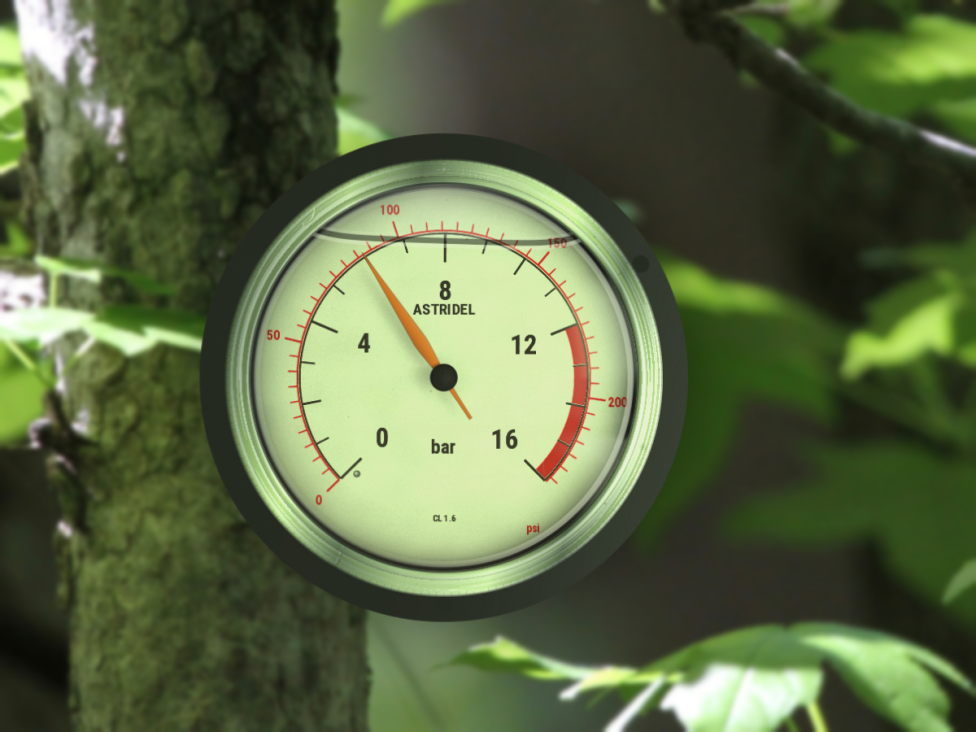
6 bar
